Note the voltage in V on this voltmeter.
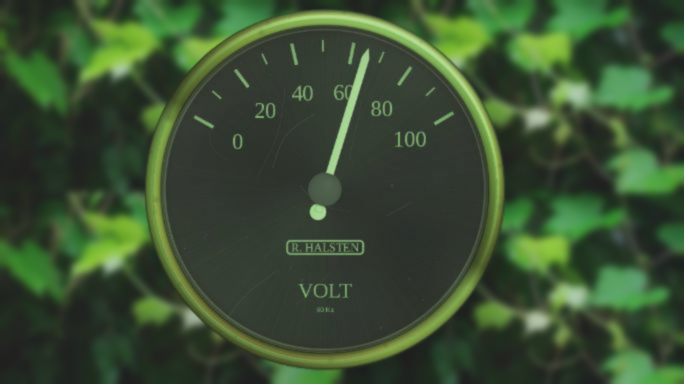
65 V
